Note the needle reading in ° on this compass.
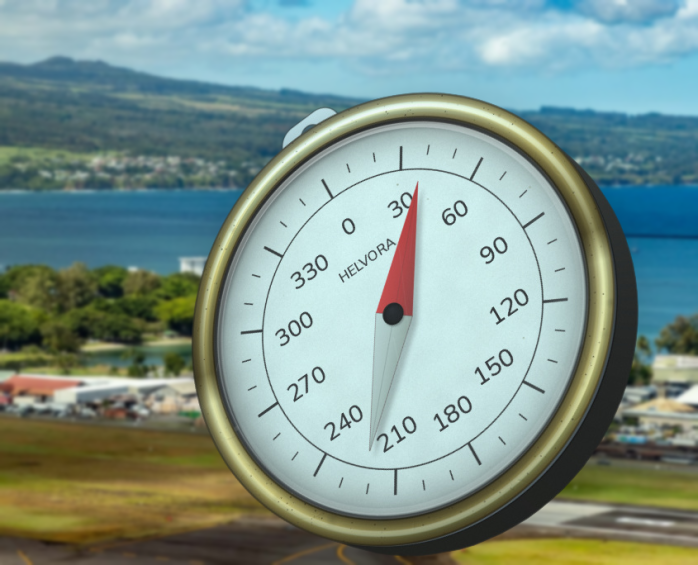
40 °
